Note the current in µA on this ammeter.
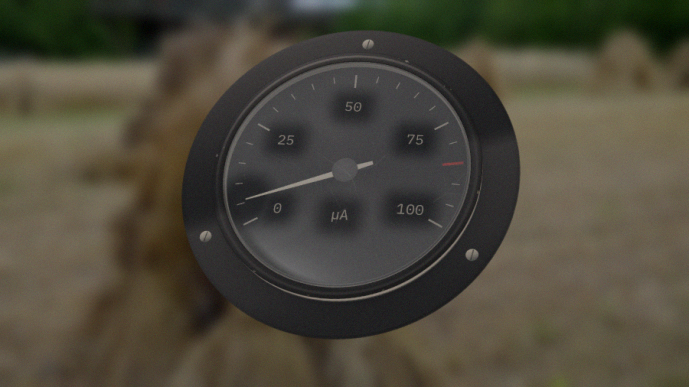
5 µA
